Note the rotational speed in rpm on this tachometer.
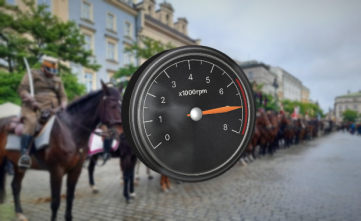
7000 rpm
